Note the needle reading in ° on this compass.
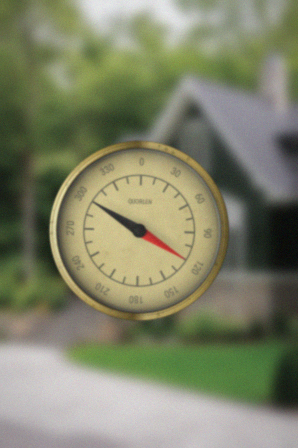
120 °
